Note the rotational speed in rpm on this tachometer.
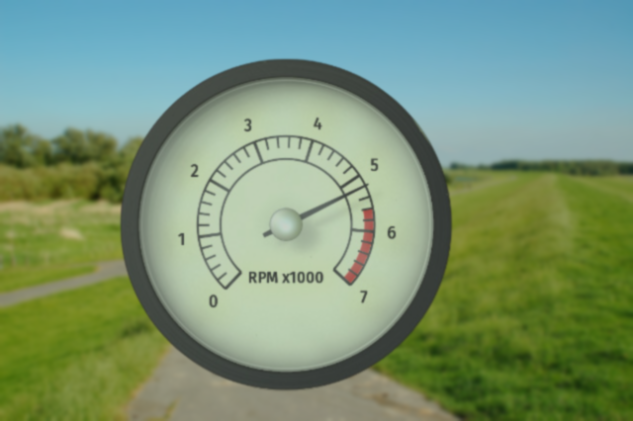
5200 rpm
